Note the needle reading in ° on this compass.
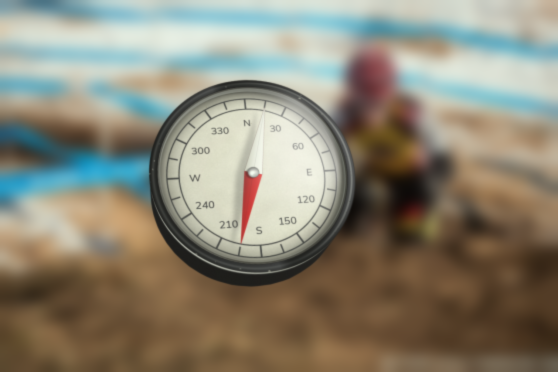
195 °
